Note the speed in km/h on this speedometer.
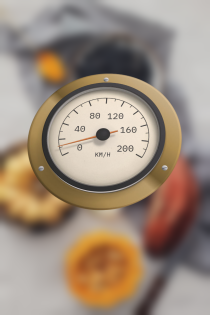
10 km/h
